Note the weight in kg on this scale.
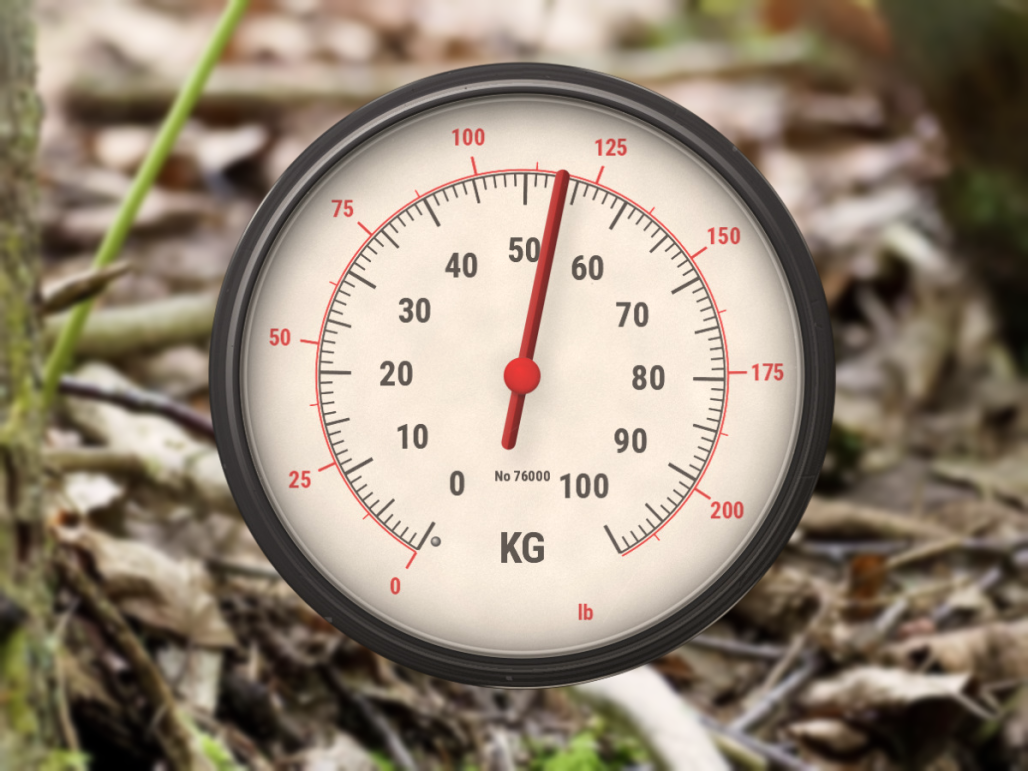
53.5 kg
